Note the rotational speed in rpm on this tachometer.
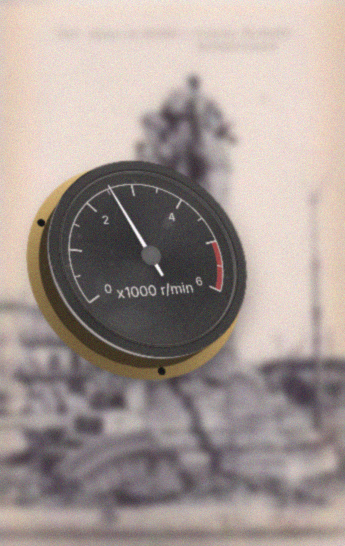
2500 rpm
